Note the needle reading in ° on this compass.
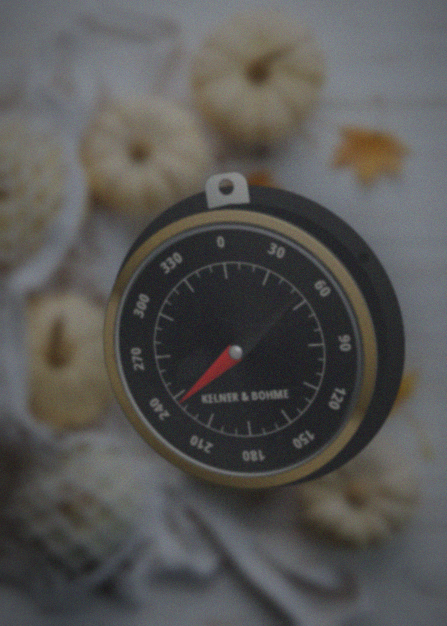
235 °
